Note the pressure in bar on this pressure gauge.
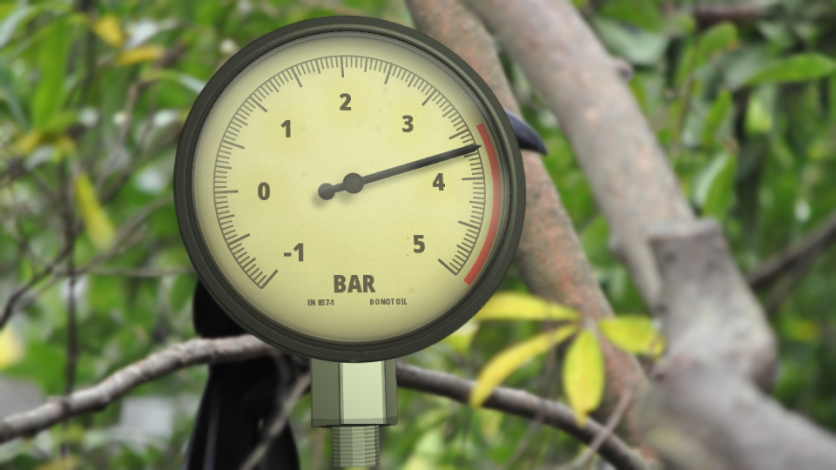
3.7 bar
